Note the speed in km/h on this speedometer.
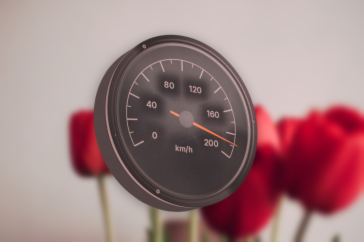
190 km/h
